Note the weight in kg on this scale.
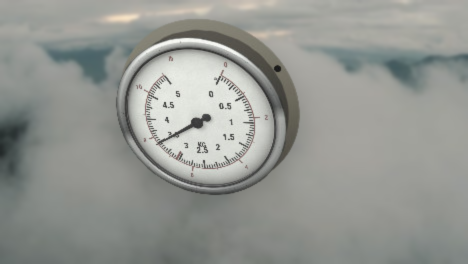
3.5 kg
